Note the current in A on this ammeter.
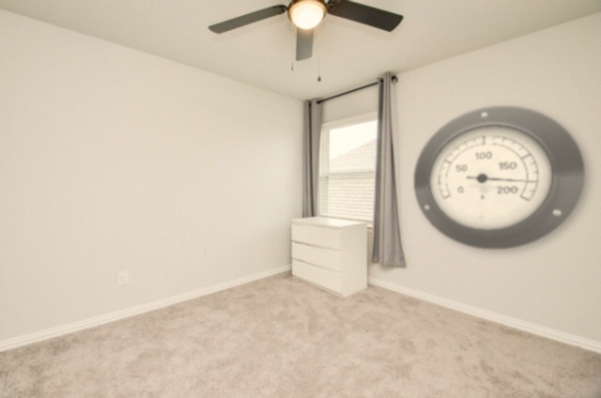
180 A
